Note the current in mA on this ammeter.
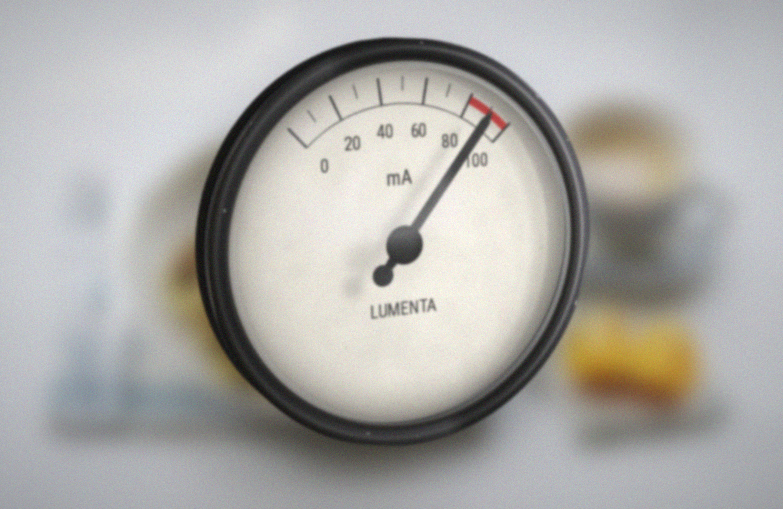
90 mA
